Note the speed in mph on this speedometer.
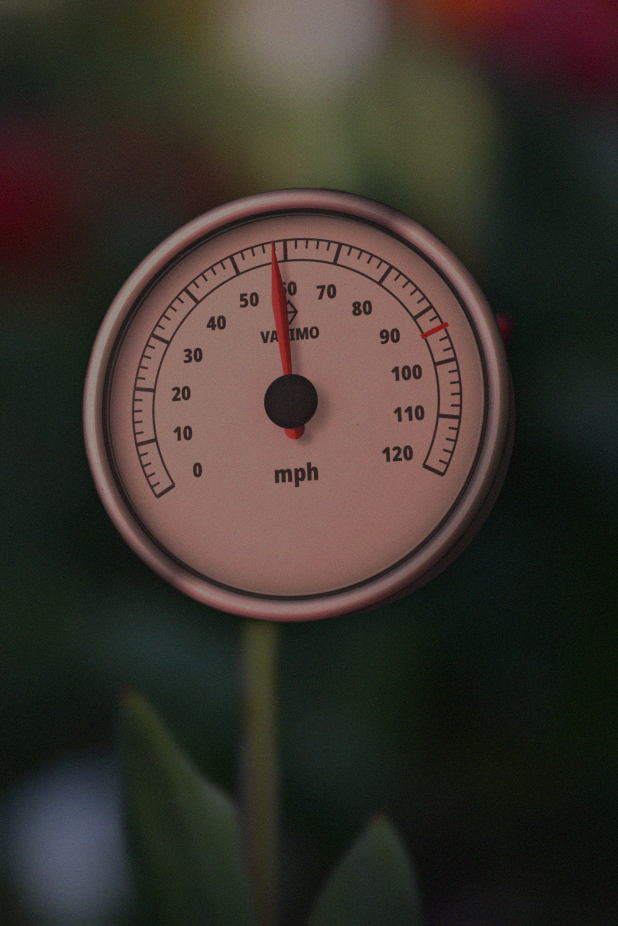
58 mph
